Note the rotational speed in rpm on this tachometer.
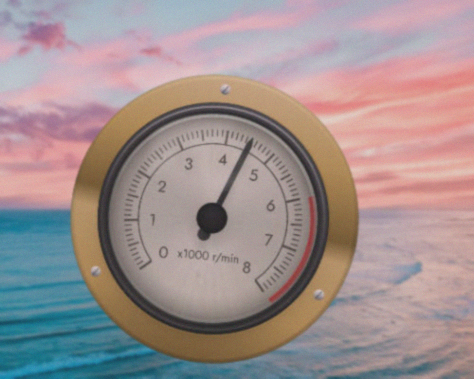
4500 rpm
